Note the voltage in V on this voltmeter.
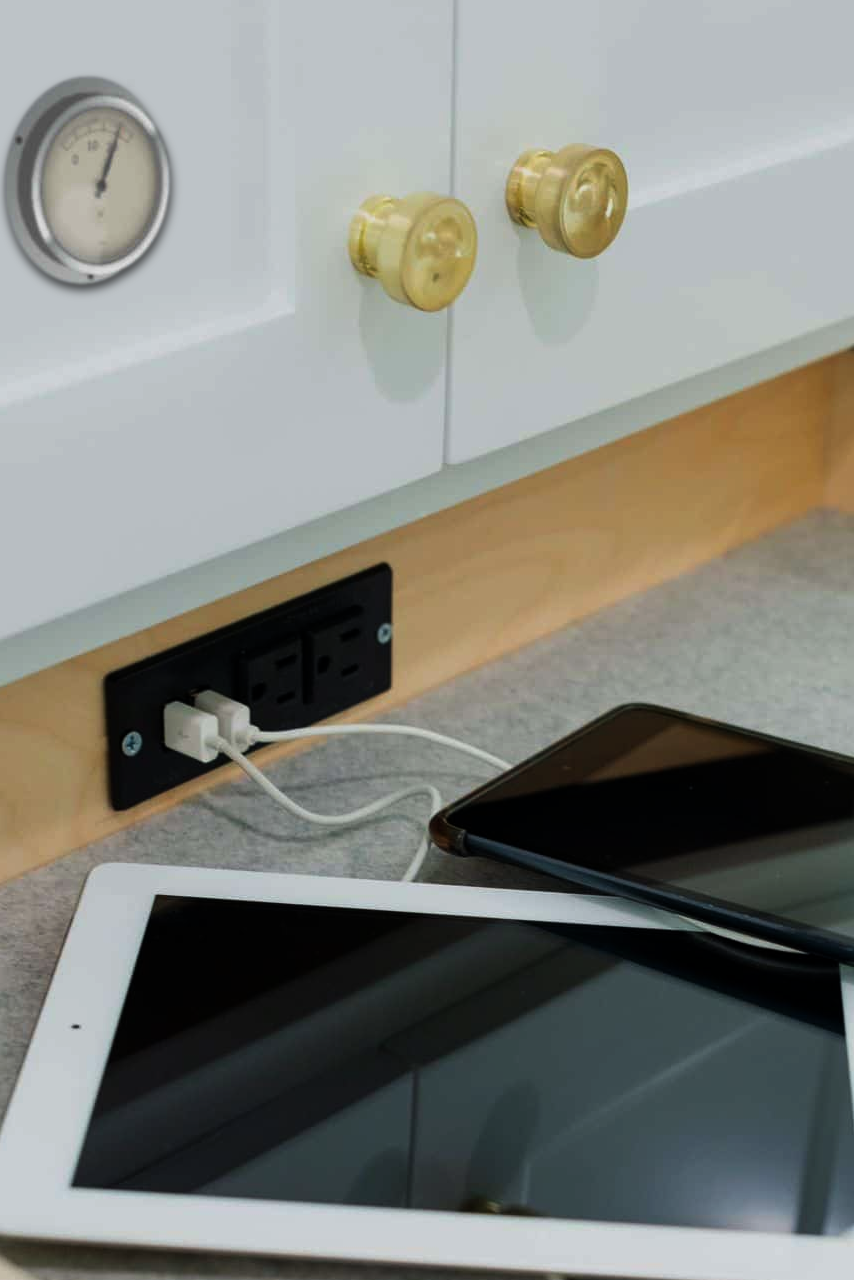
20 V
